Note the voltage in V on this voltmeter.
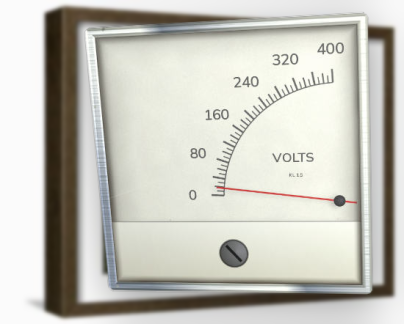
20 V
